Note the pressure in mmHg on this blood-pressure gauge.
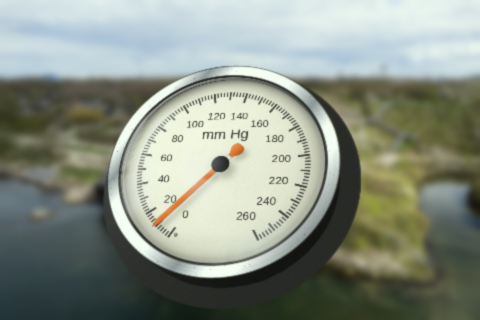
10 mmHg
